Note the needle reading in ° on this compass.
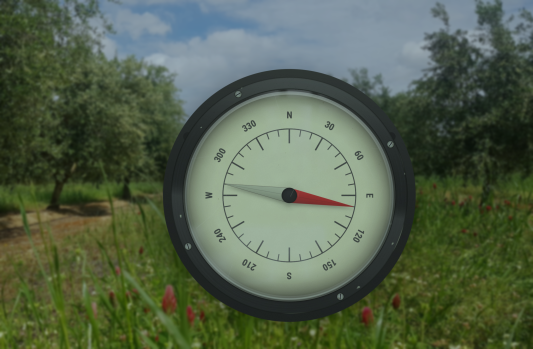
100 °
